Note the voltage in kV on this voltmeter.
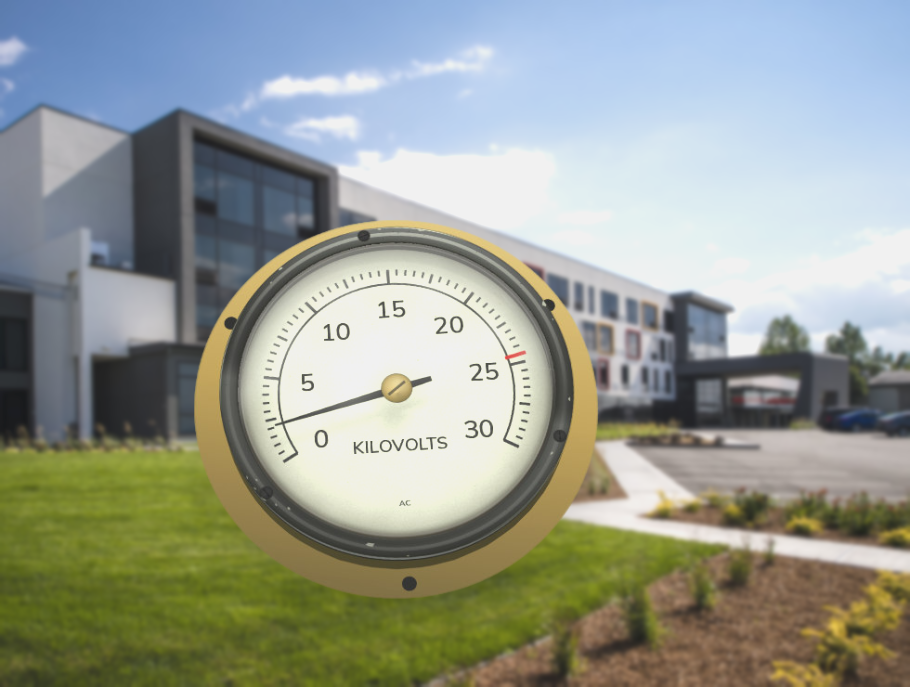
2 kV
